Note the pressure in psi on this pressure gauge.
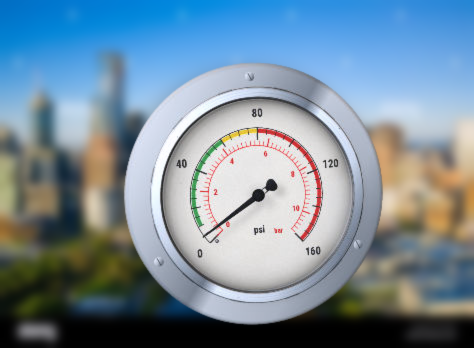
5 psi
